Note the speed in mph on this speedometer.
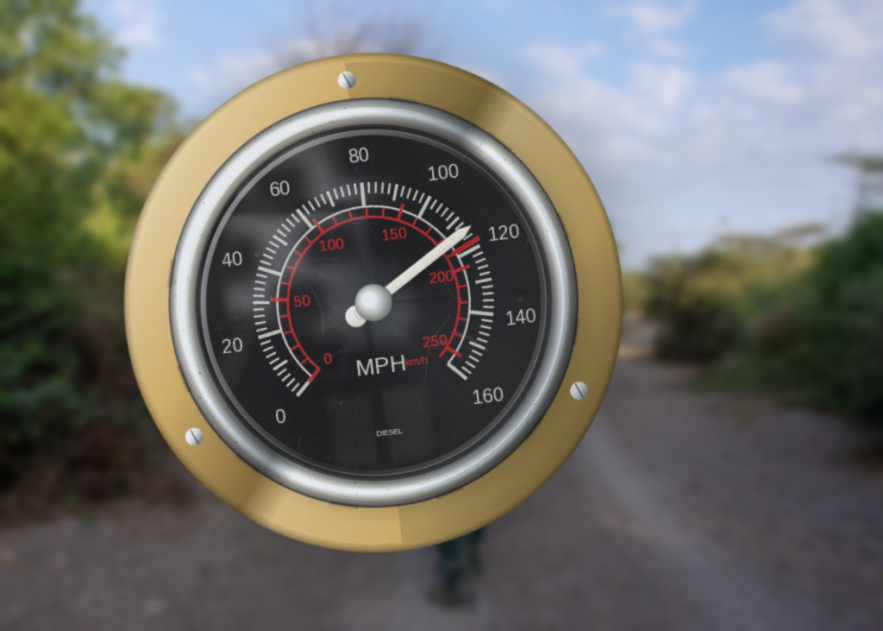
114 mph
